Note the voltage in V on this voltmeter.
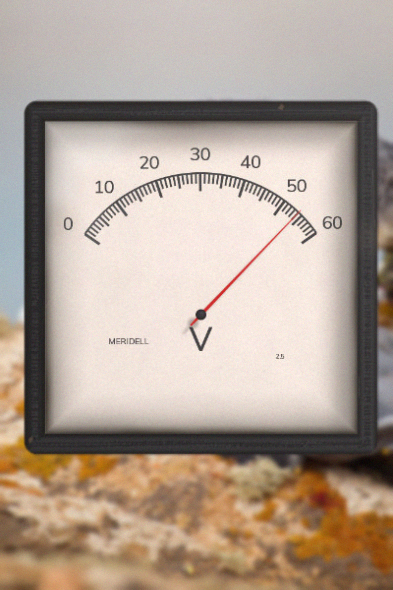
54 V
